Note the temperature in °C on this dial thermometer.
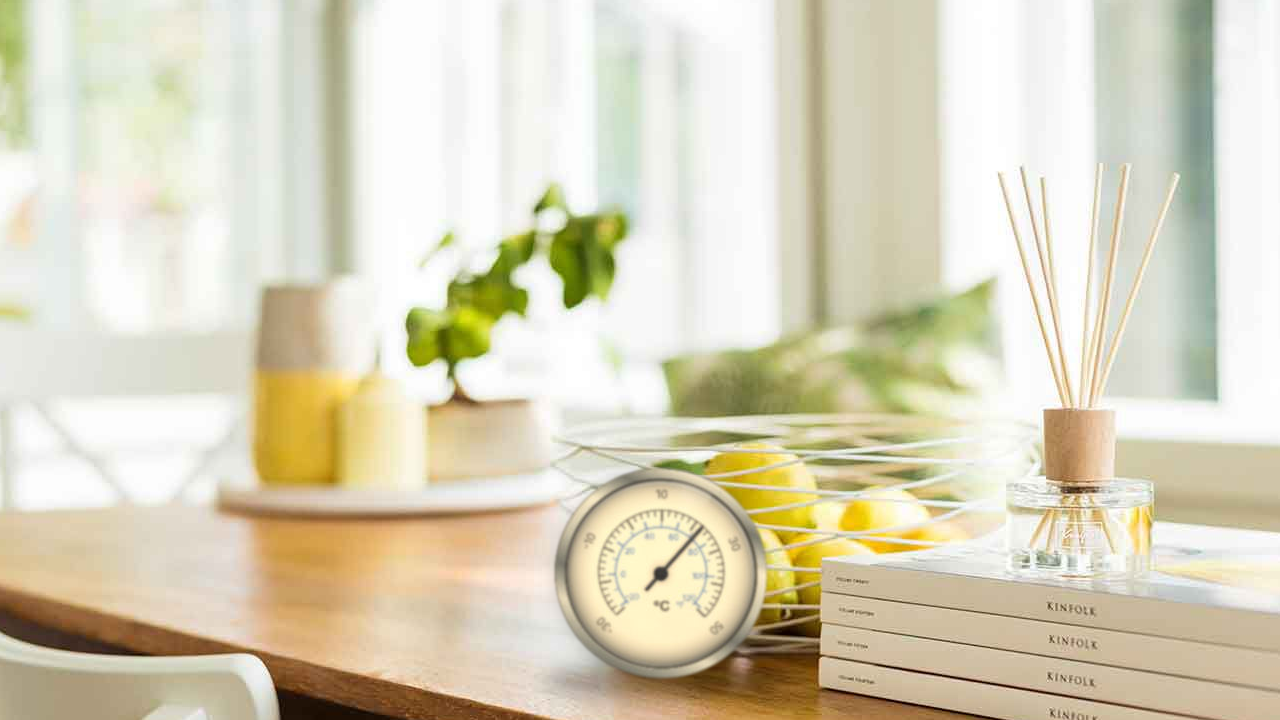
22 °C
